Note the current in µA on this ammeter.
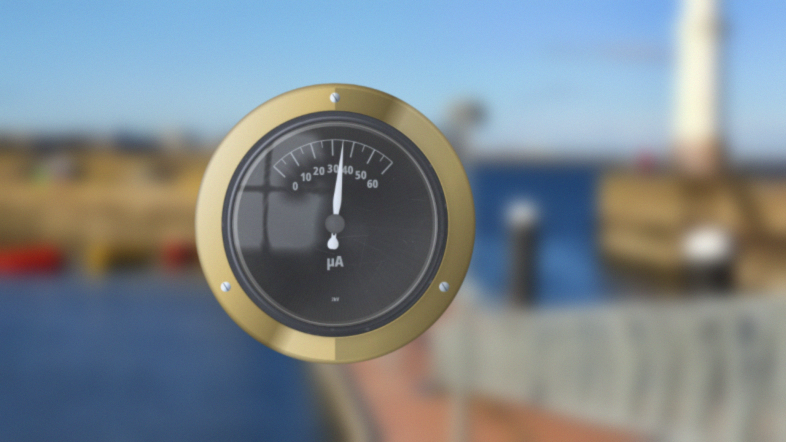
35 µA
